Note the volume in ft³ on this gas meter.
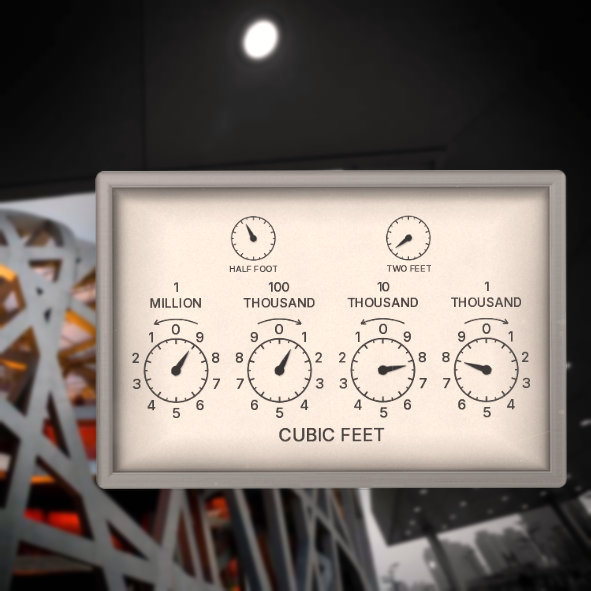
907800 ft³
